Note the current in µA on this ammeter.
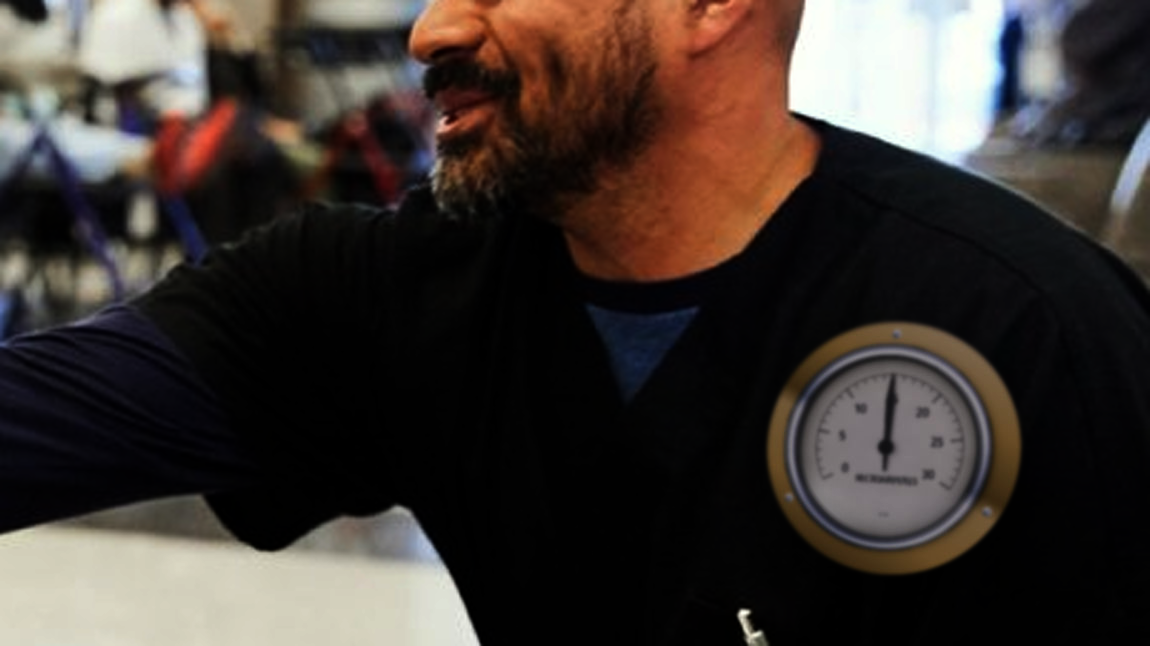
15 µA
